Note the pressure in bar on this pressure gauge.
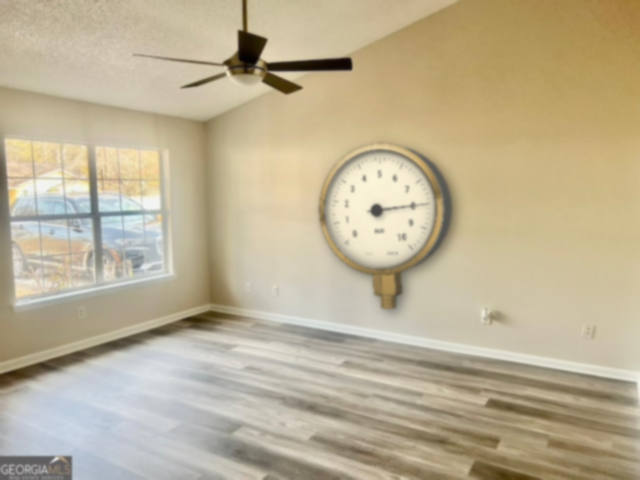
8 bar
